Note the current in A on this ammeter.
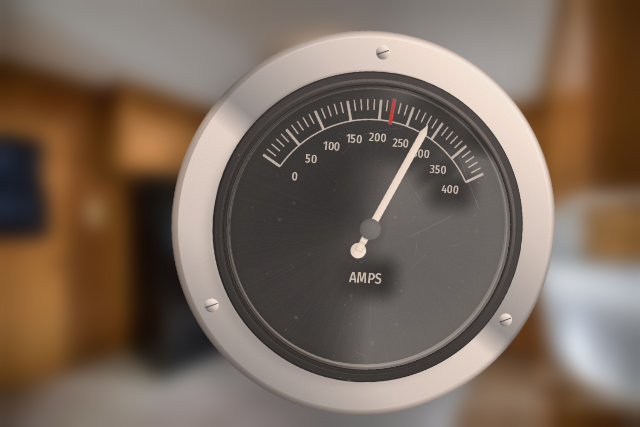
280 A
